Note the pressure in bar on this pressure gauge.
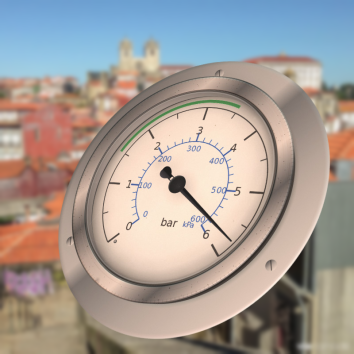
5.75 bar
